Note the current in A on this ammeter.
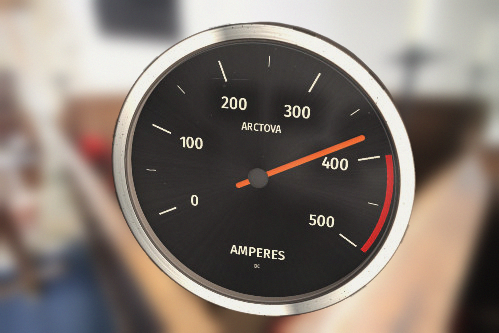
375 A
